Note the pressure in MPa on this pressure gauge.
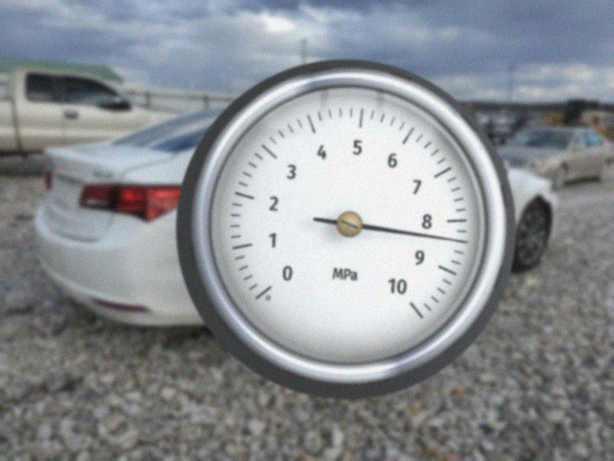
8.4 MPa
